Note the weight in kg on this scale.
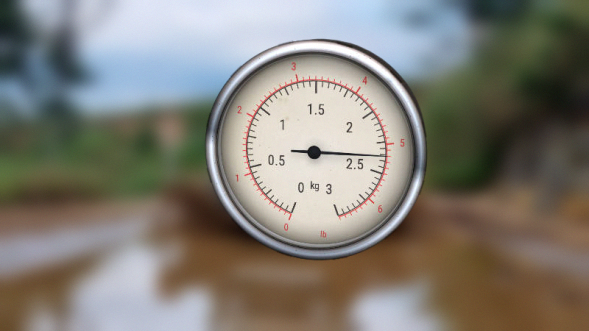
2.35 kg
